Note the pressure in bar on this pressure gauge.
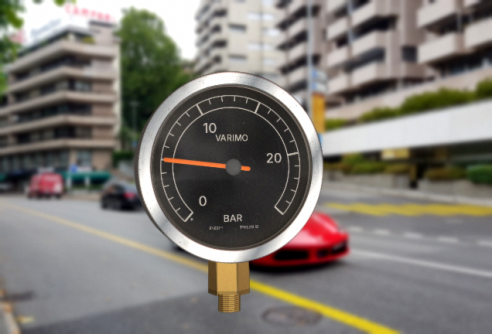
5 bar
